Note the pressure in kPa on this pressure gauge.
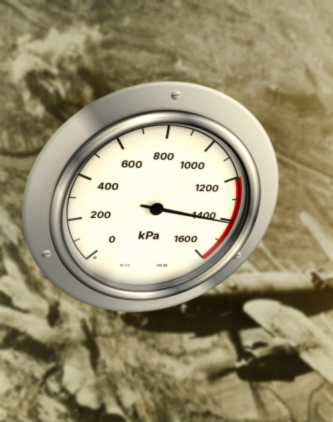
1400 kPa
